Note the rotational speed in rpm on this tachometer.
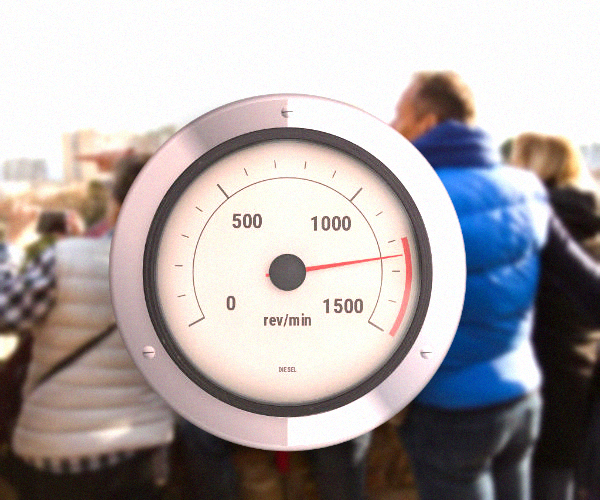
1250 rpm
